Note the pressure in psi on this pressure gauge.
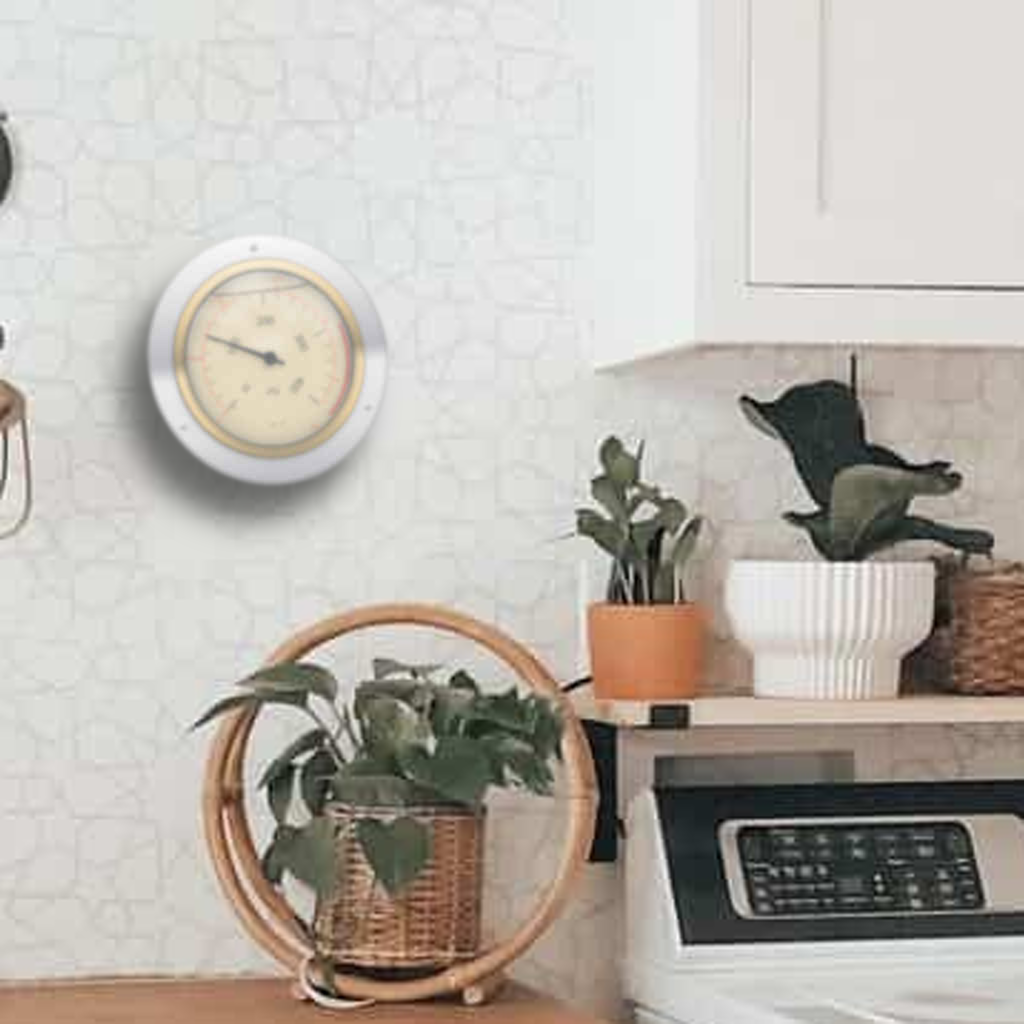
100 psi
